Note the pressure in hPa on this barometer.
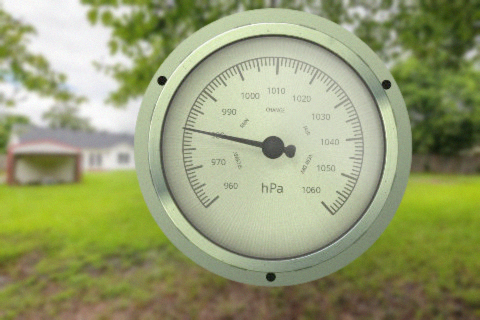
980 hPa
